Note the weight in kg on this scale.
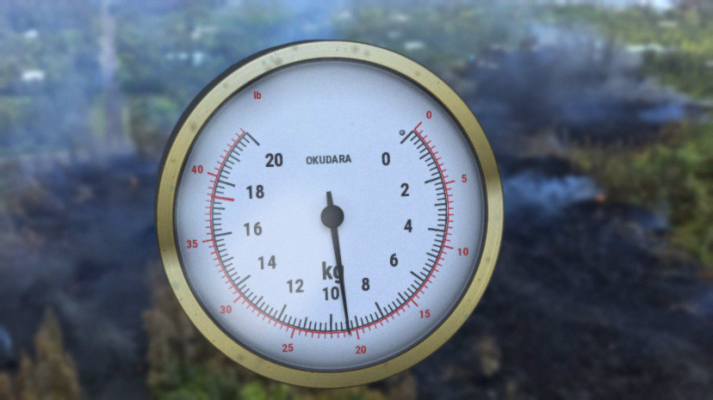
9.4 kg
